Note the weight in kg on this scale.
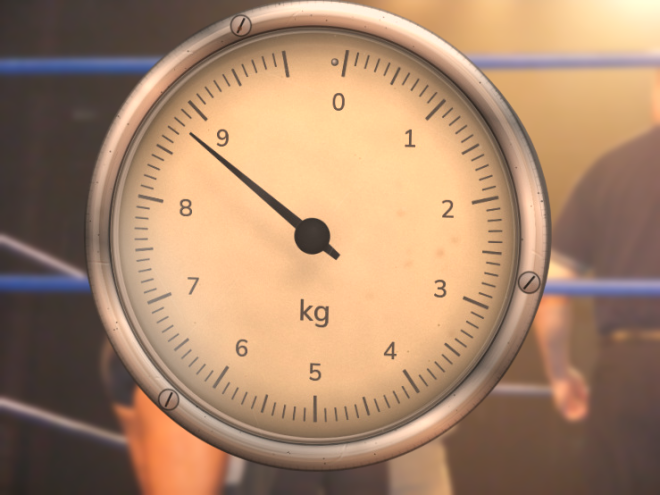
8.8 kg
